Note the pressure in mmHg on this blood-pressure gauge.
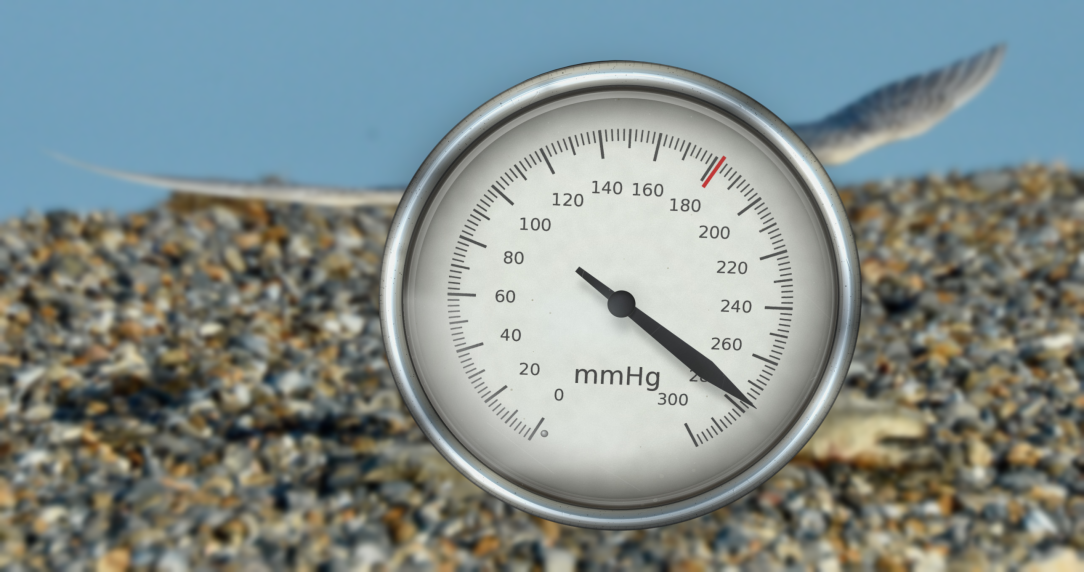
276 mmHg
